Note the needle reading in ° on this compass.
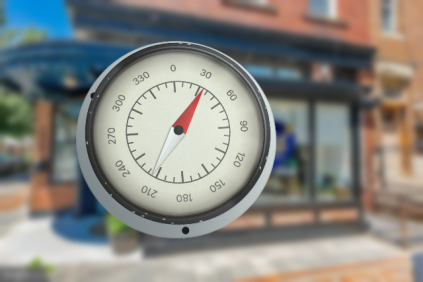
35 °
